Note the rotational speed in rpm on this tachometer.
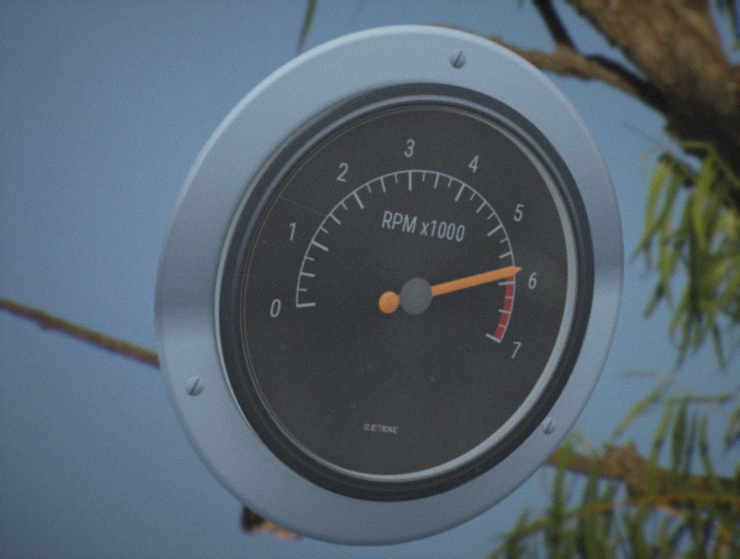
5750 rpm
